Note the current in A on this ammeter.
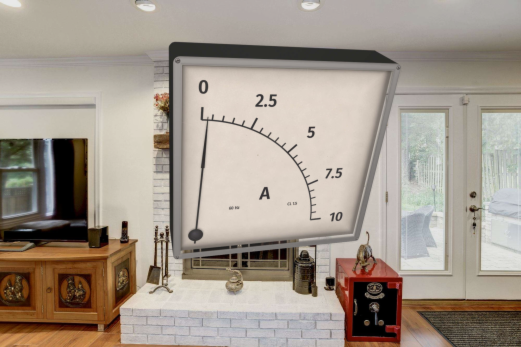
0.25 A
